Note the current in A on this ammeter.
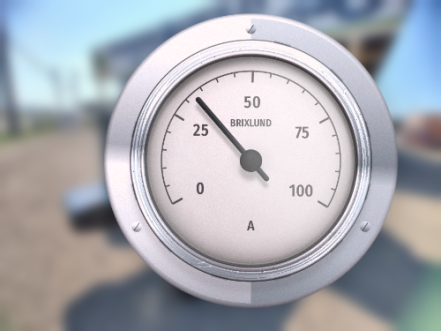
32.5 A
